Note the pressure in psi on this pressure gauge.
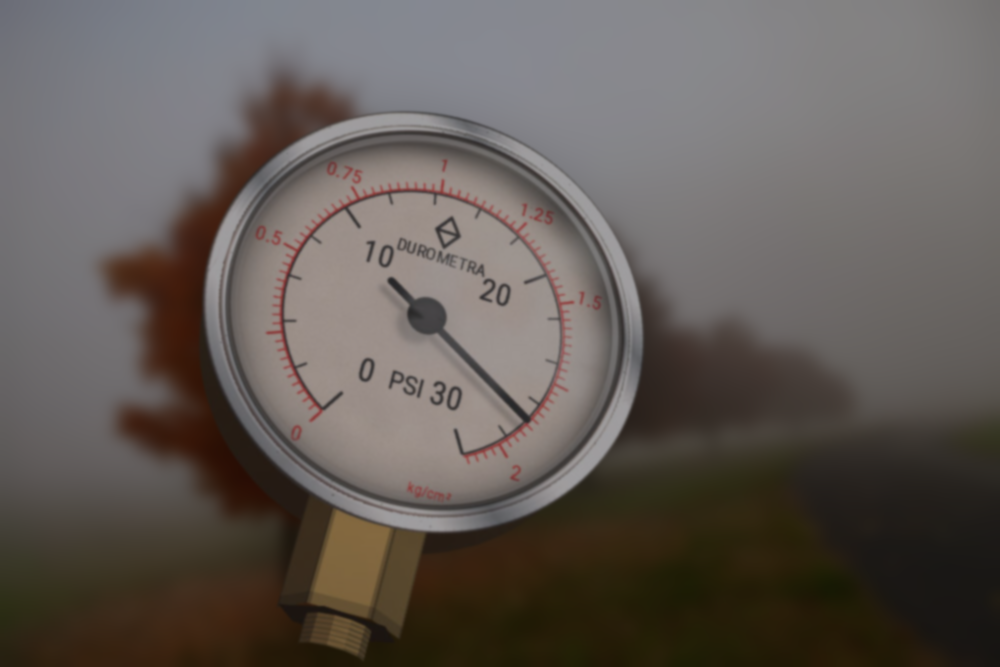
27 psi
